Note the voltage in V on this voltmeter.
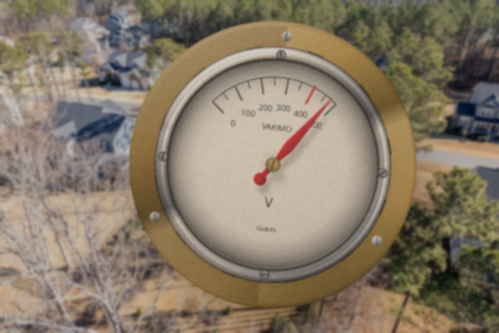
475 V
